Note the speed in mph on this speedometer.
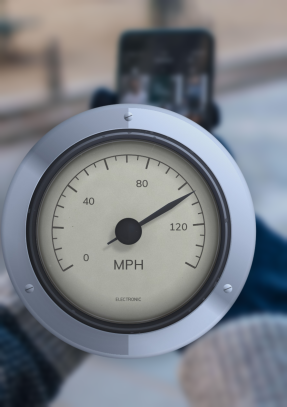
105 mph
